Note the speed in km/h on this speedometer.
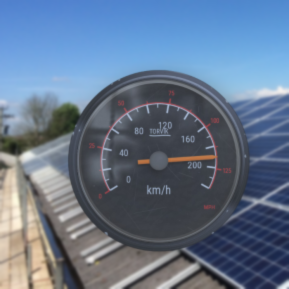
190 km/h
